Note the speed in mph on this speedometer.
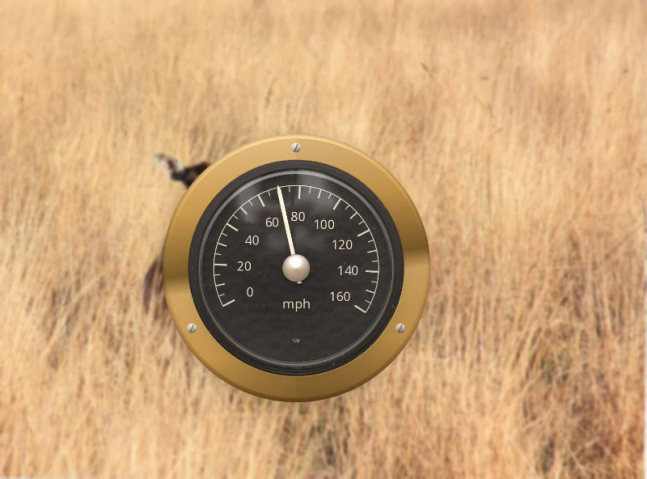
70 mph
